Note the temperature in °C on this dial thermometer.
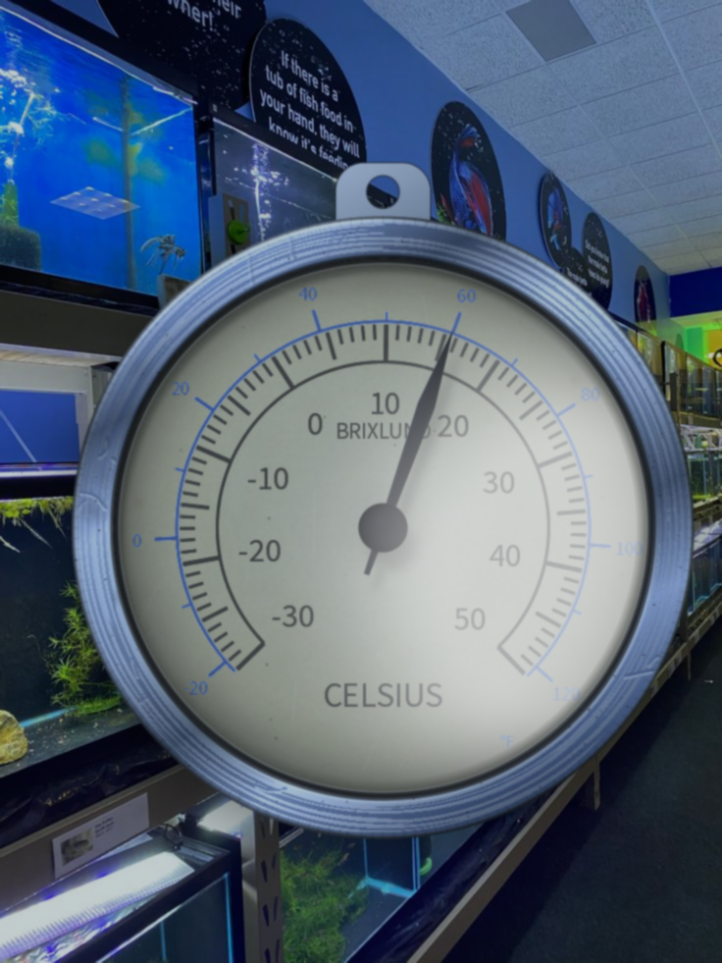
15.5 °C
